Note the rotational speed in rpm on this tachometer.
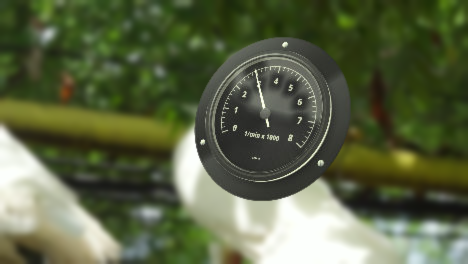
3000 rpm
